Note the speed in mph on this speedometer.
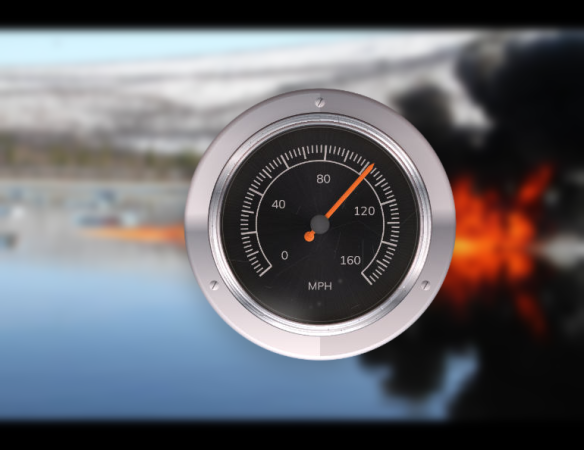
102 mph
